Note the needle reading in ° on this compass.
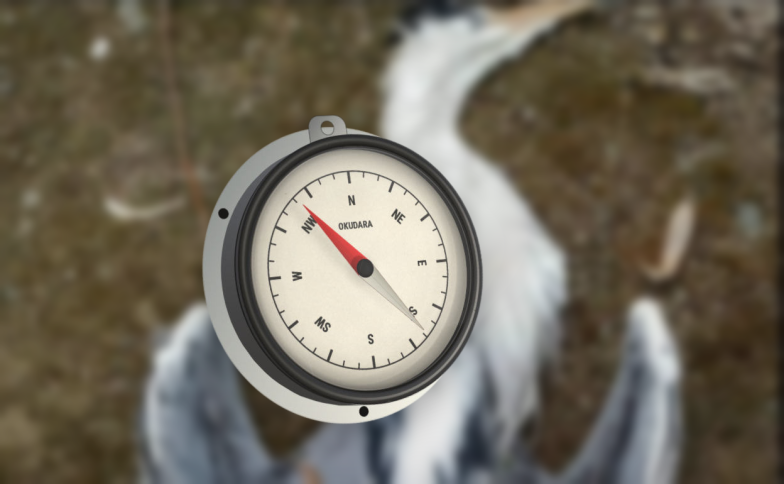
320 °
